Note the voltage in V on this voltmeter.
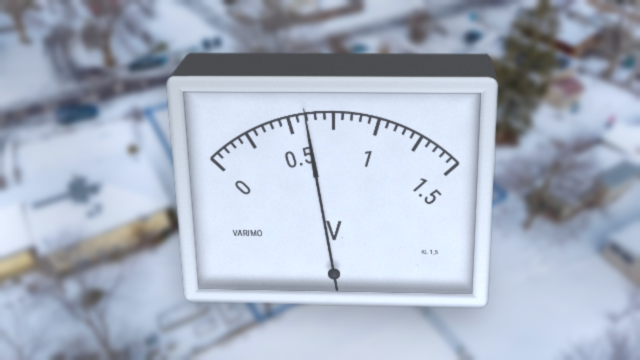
0.6 V
